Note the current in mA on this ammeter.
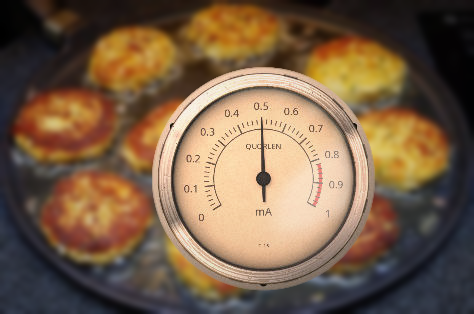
0.5 mA
